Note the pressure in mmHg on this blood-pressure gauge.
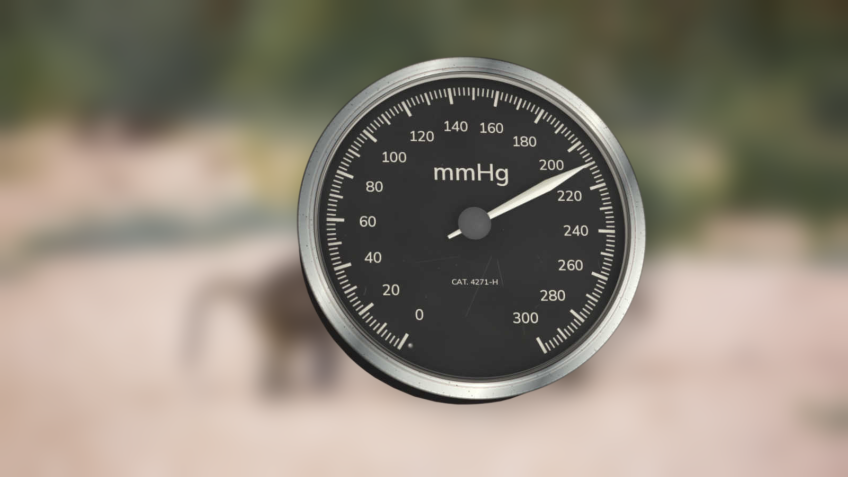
210 mmHg
